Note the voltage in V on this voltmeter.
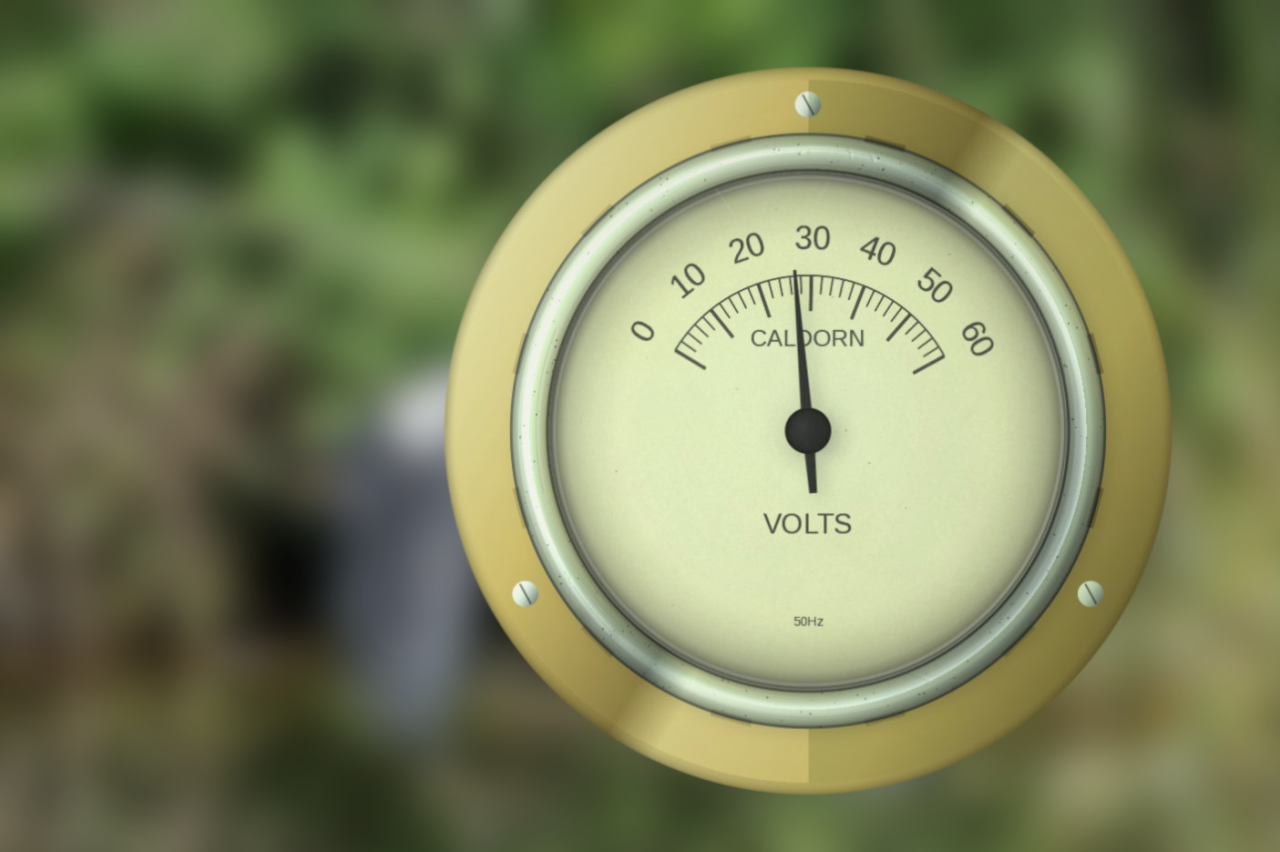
27 V
